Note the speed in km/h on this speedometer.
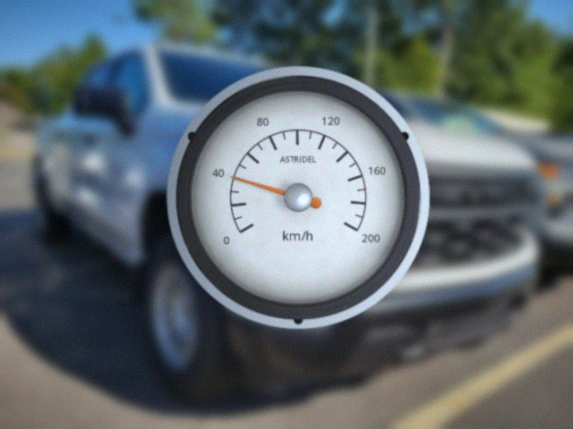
40 km/h
